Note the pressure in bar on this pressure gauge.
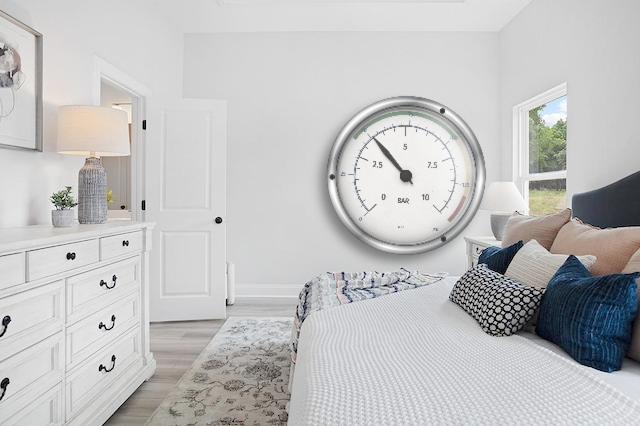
3.5 bar
